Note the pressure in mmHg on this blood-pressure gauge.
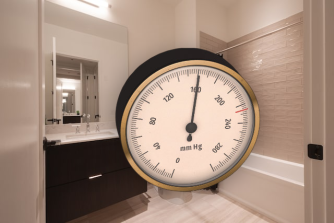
160 mmHg
